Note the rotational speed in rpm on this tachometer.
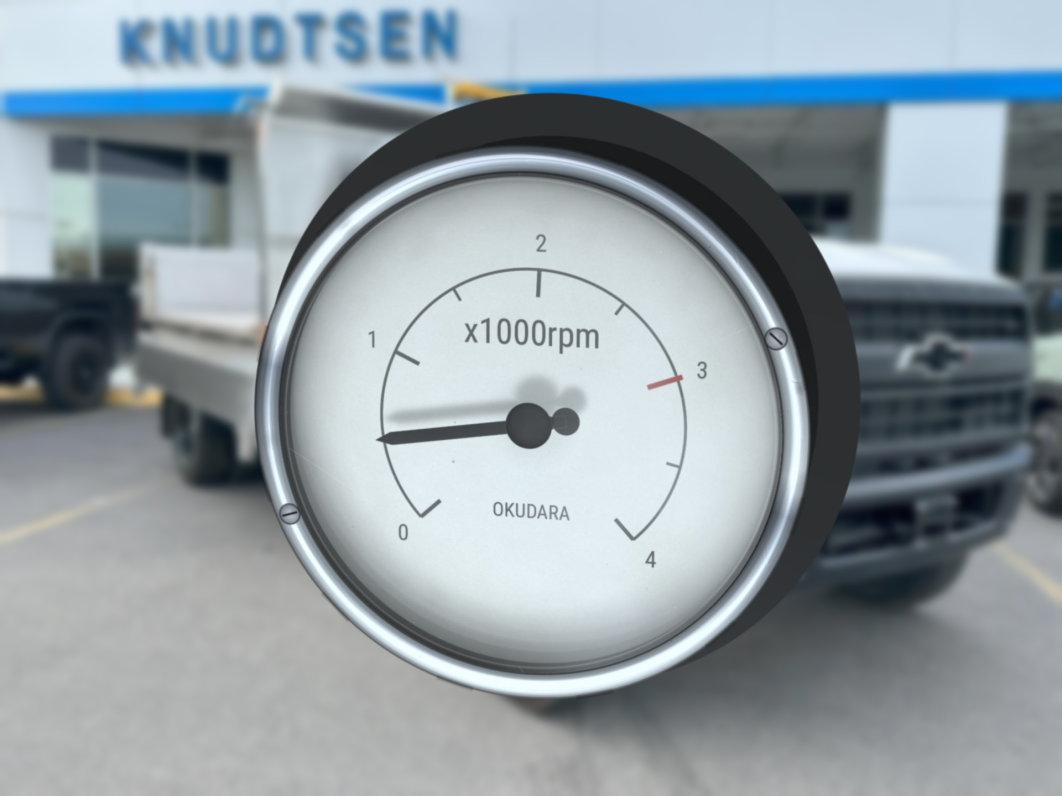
500 rpm
